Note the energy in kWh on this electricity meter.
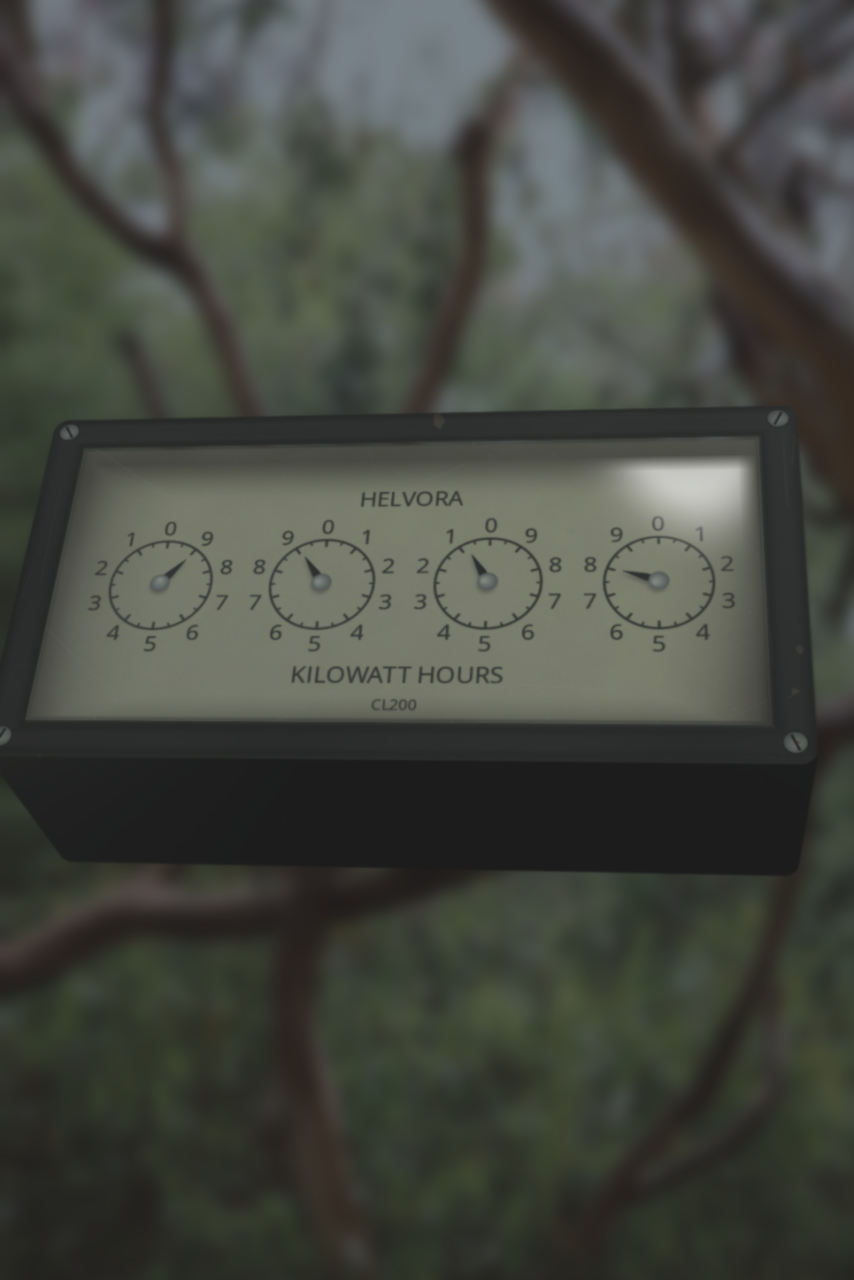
8908 kWh
